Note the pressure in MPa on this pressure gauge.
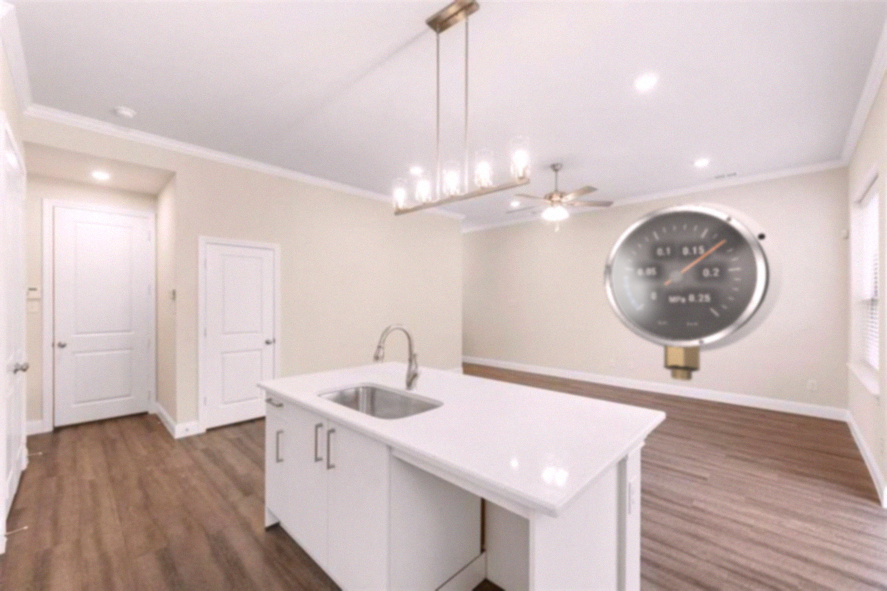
0.17 MPa
